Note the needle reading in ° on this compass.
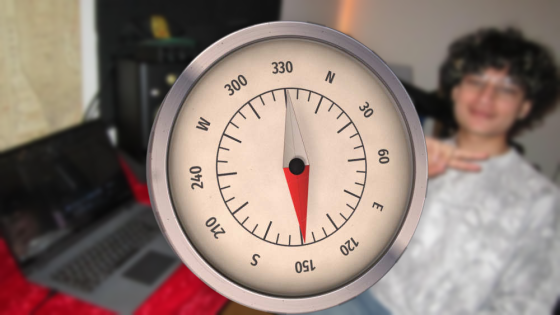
150 °
